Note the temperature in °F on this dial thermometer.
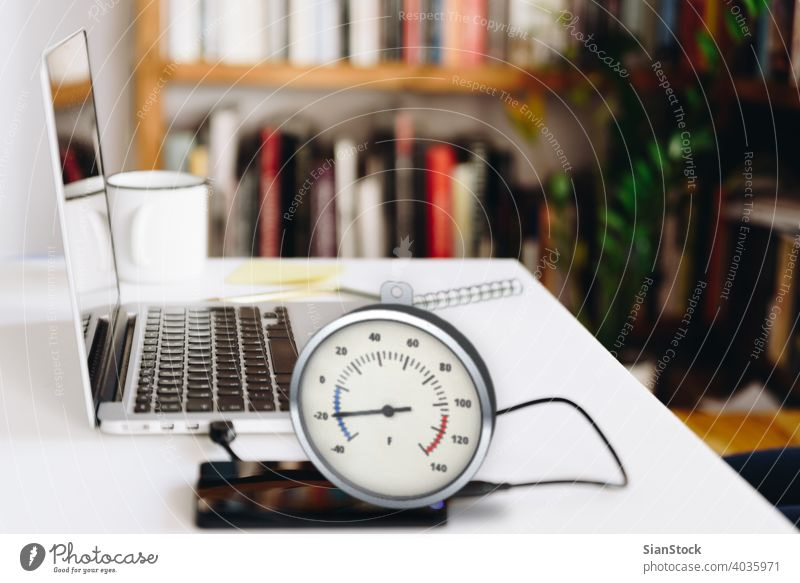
-20 °F
